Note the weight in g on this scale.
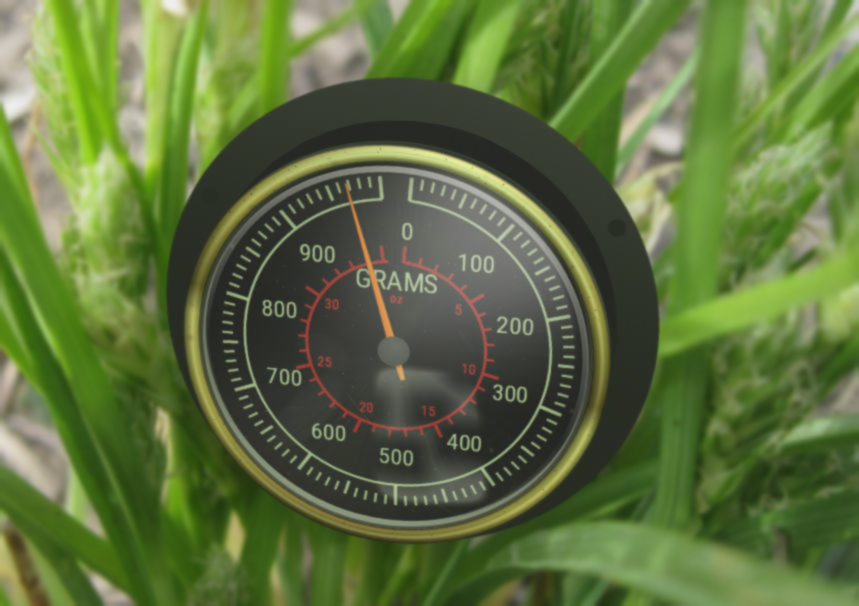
970 g
